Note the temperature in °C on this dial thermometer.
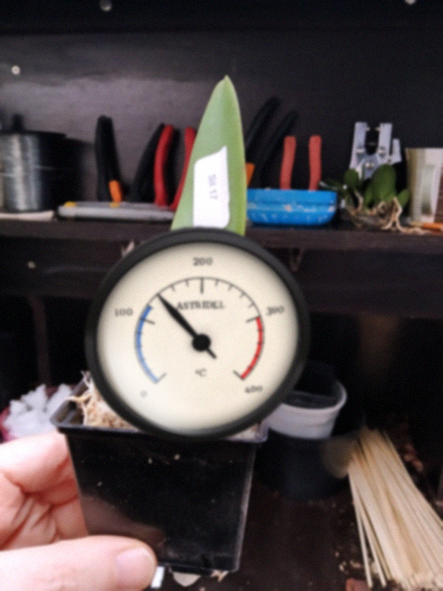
140 °C
